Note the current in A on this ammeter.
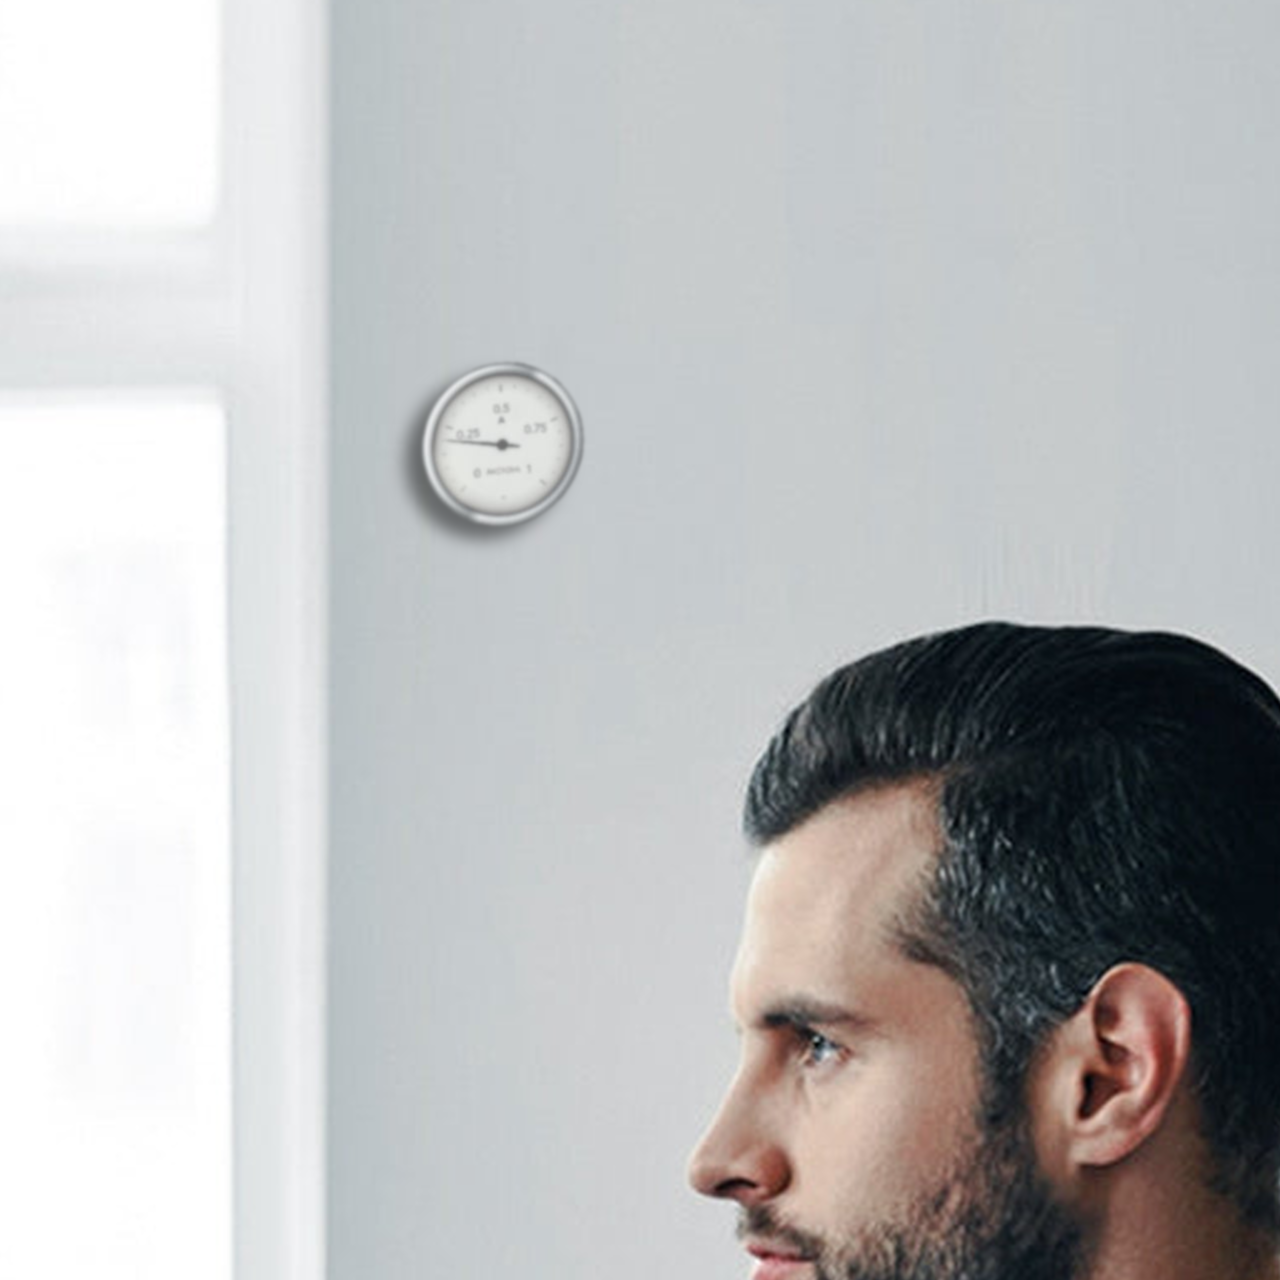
0.2 A
